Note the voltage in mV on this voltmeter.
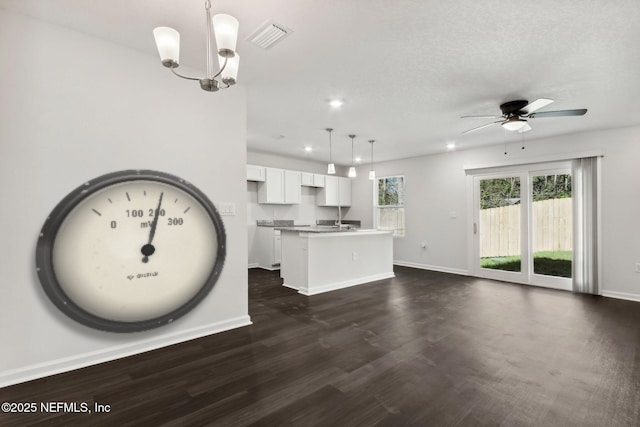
200 mV
